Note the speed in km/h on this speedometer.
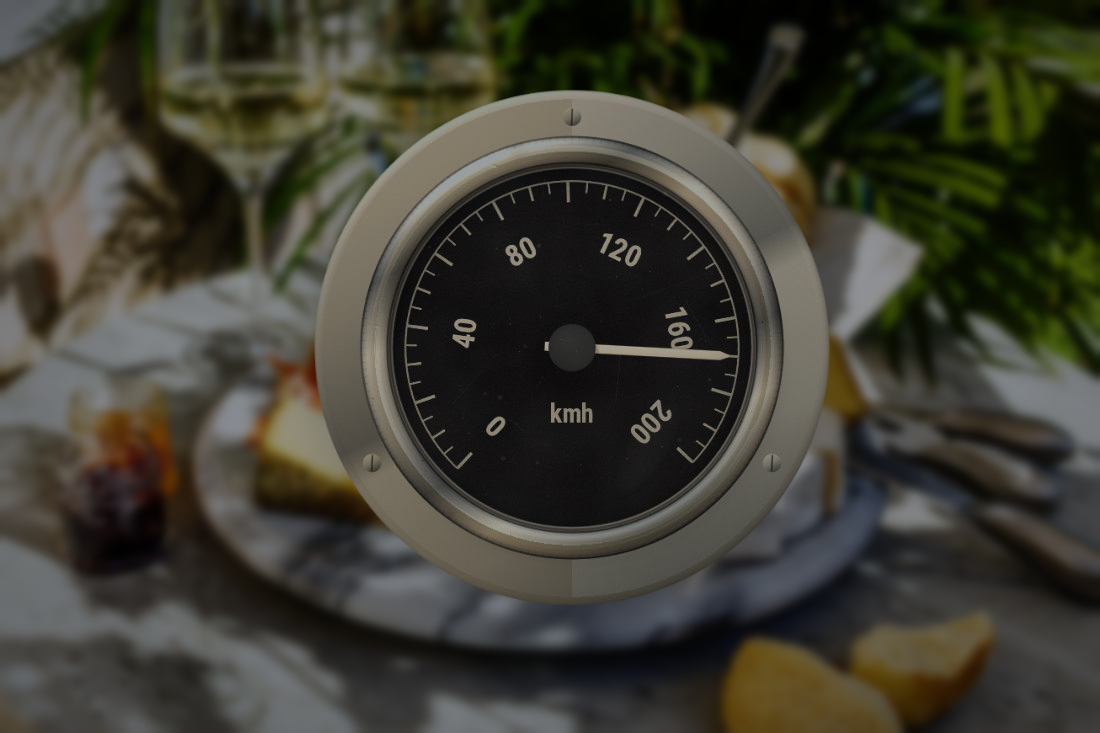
170 km/h
